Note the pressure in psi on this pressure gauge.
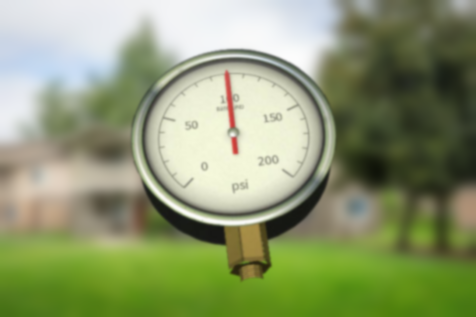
100 psi
